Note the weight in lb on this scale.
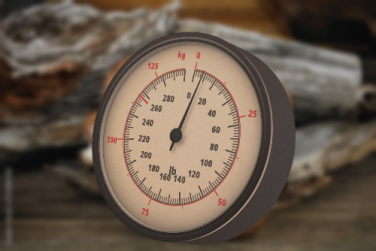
10 lb
